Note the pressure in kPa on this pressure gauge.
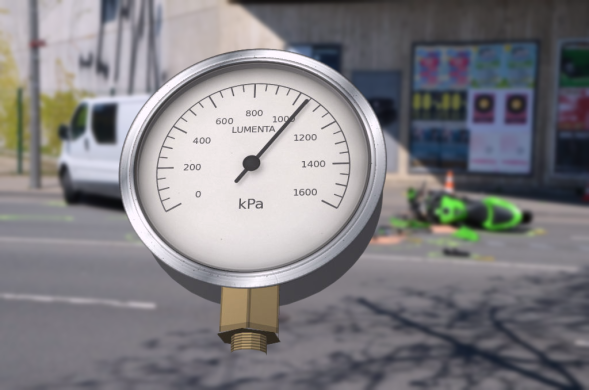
1050 kPa
